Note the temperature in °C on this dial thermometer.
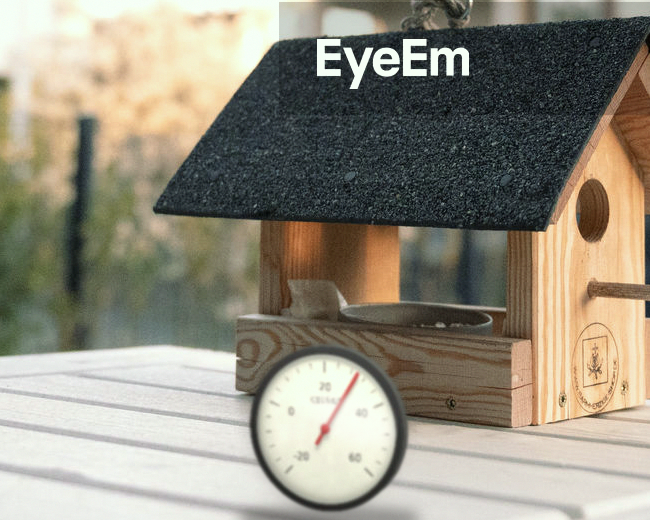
30 °C
